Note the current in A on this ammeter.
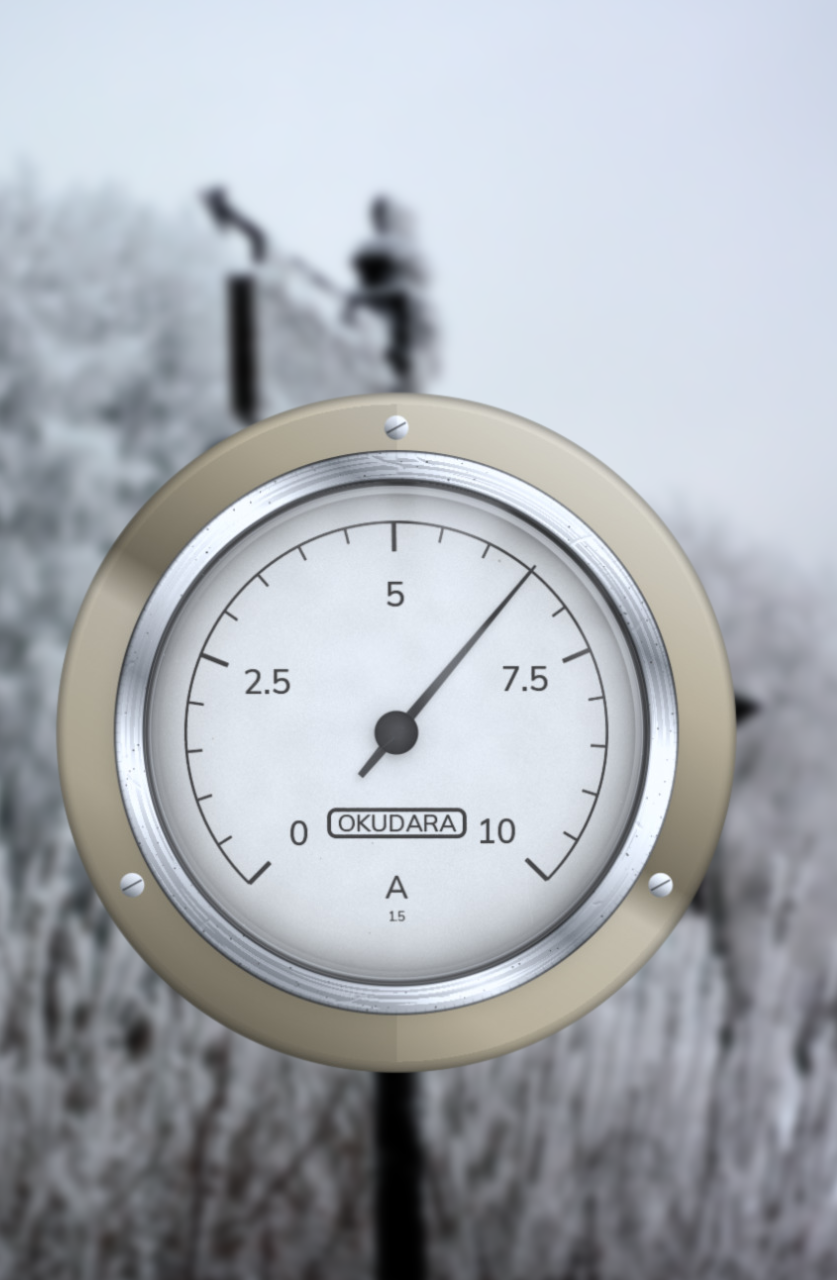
6.5 A
